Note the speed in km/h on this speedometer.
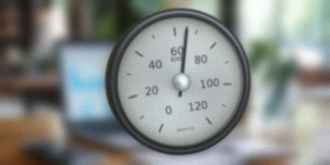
65 km/h
